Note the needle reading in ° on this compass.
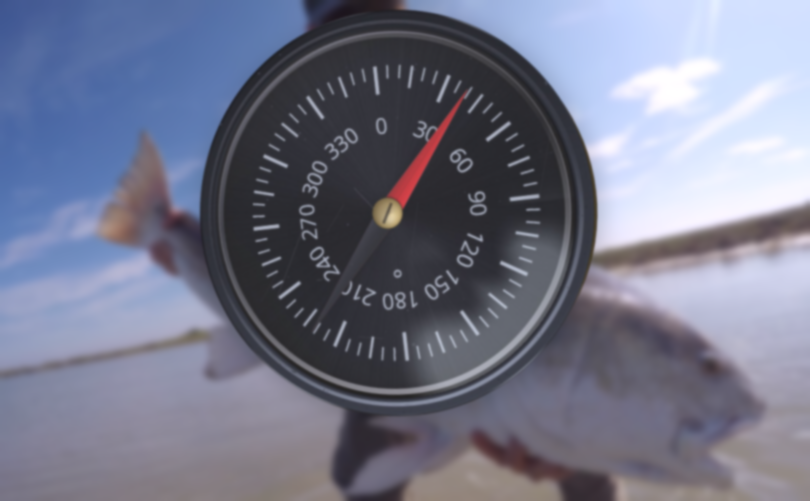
40 °
